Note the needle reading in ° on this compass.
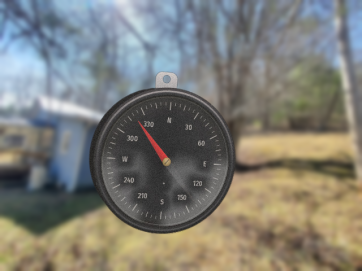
320 °
